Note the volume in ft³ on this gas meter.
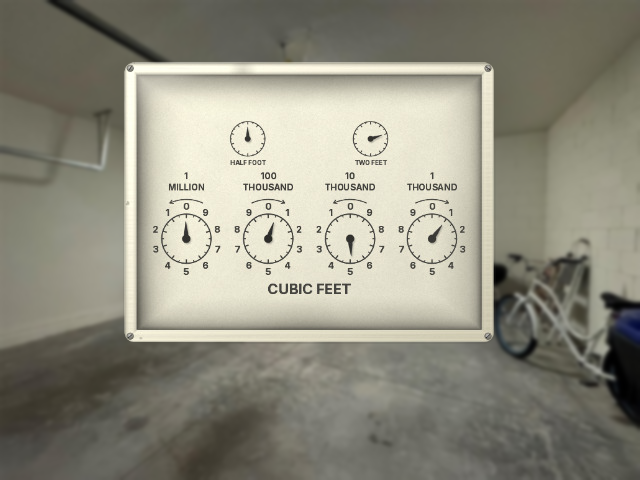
5100 ft³
